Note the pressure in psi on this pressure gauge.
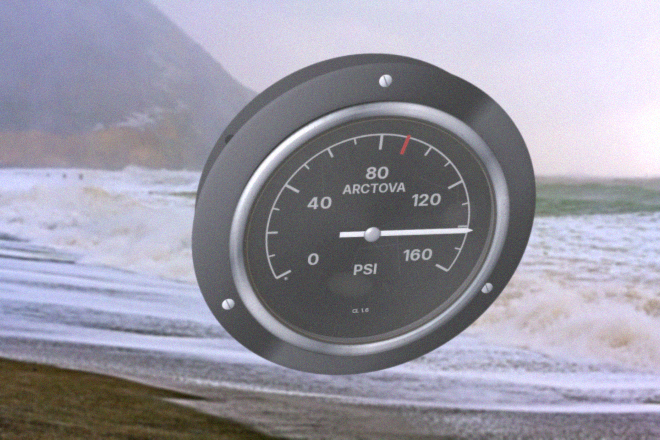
140 psi
